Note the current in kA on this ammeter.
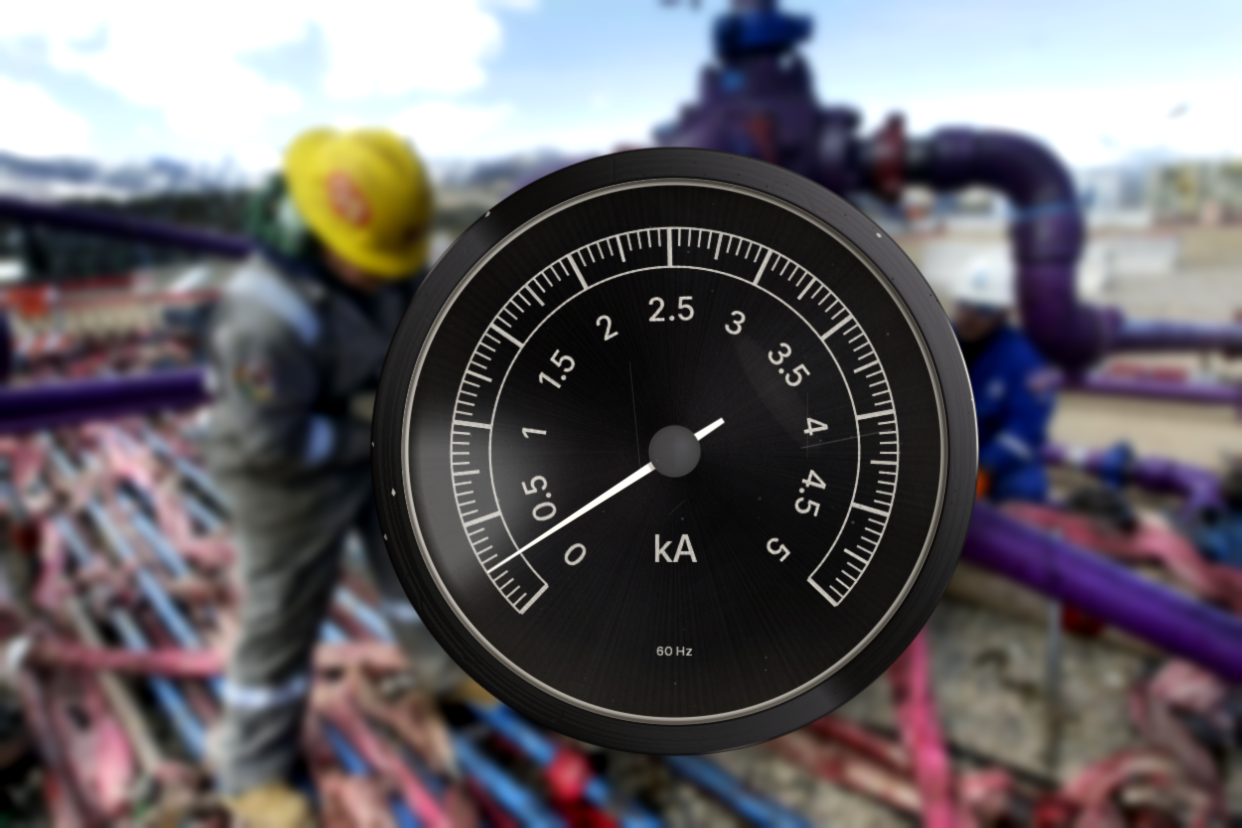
0.25 kA
